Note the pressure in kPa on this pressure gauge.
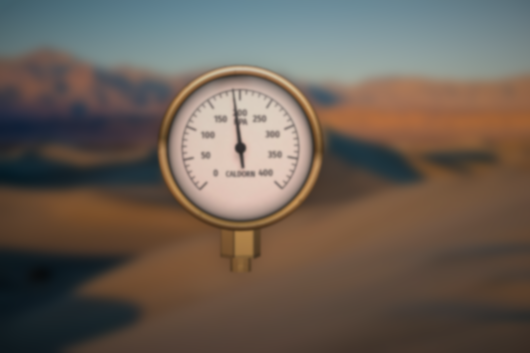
190 kPa
